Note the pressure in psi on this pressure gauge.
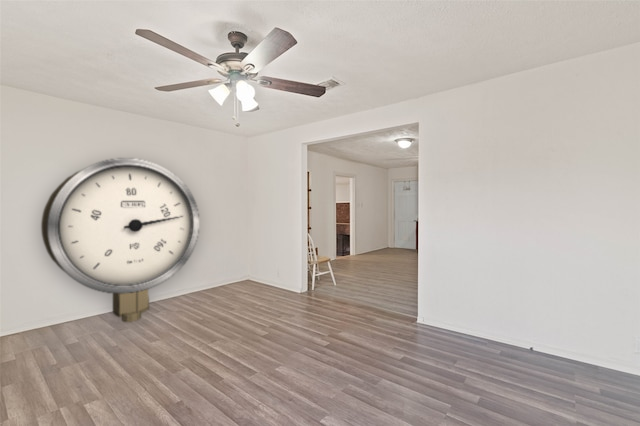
130 psi
